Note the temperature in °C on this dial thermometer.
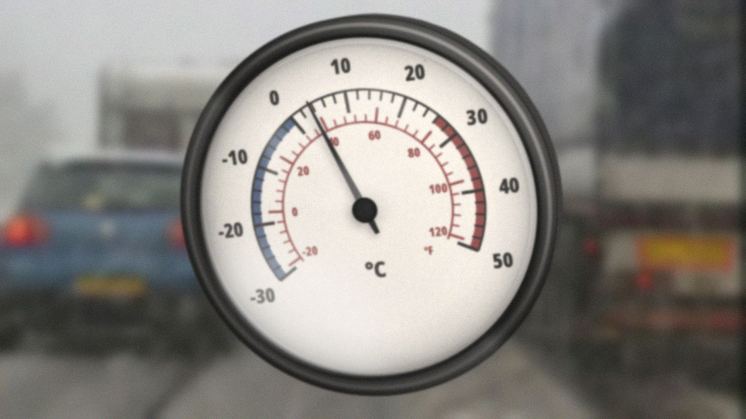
4 °C
